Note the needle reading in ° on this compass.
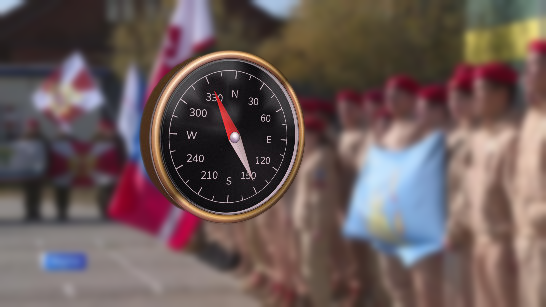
330 °
